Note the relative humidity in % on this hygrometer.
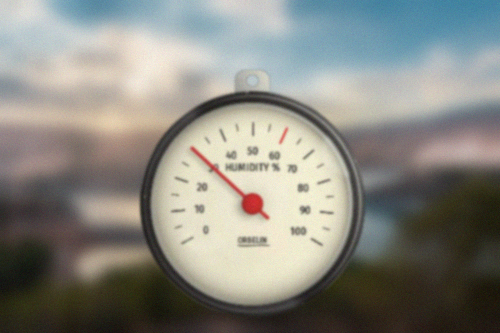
30 %
